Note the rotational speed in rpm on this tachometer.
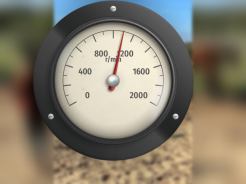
1100 rpm
